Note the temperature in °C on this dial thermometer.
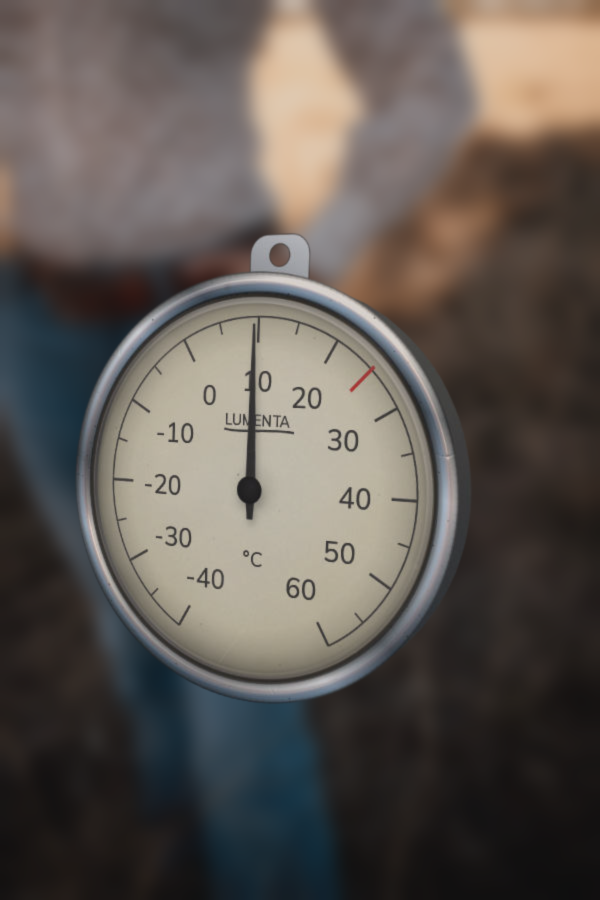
10 °C
